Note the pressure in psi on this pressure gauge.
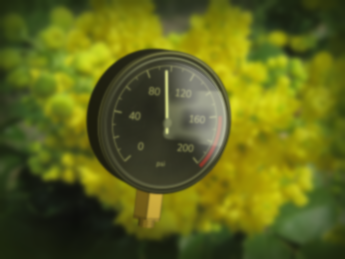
95 psi
